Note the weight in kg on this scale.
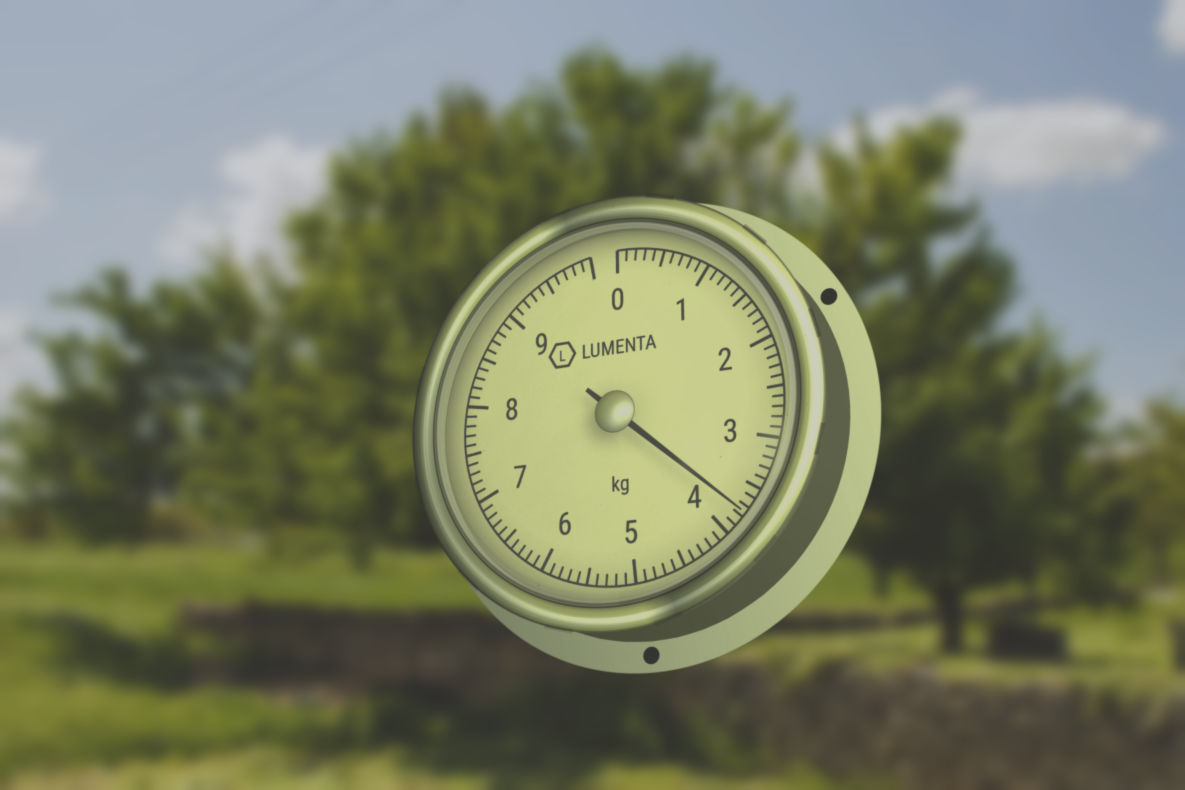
3.75 kg
